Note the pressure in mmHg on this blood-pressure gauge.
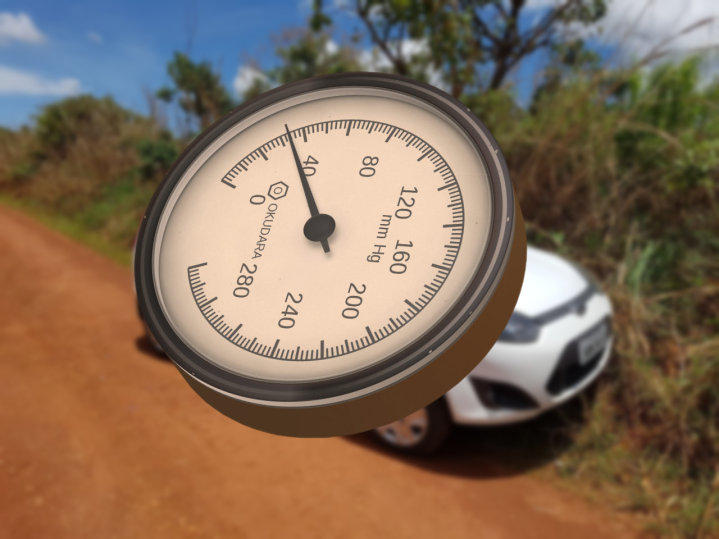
34 mmHg
